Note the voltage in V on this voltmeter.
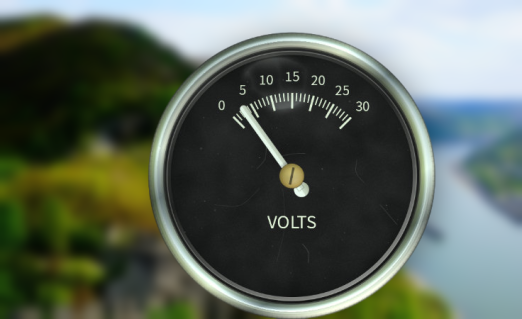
3 V
